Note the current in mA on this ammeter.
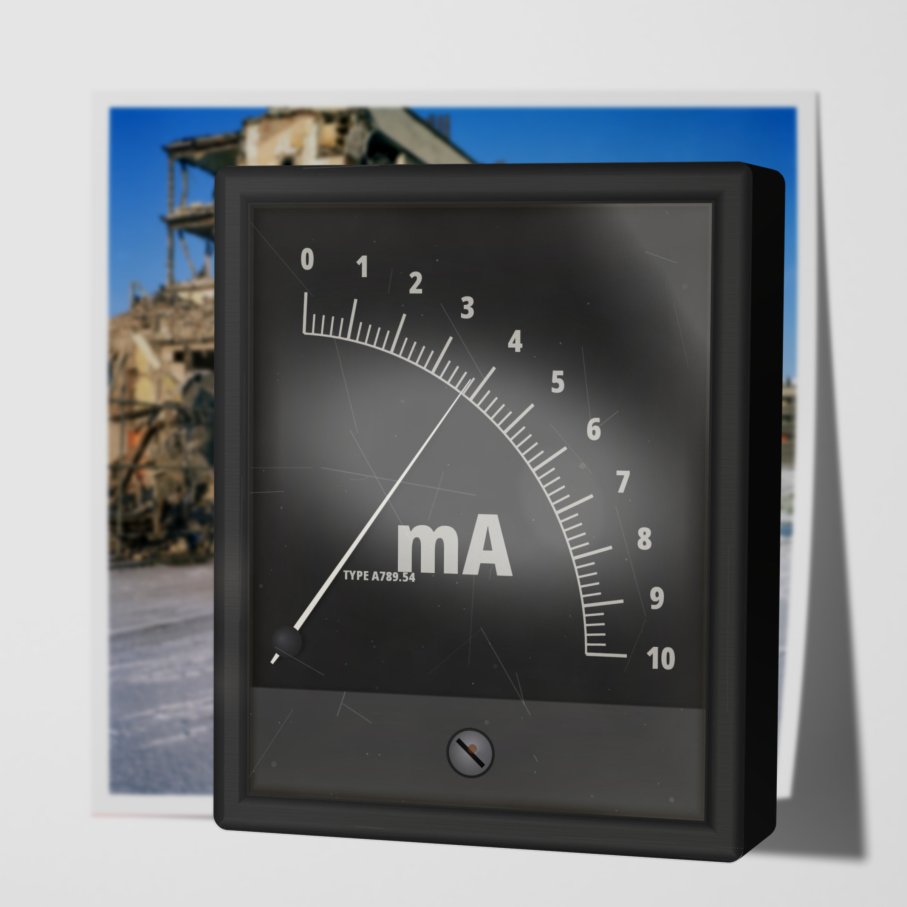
3.8 mA
